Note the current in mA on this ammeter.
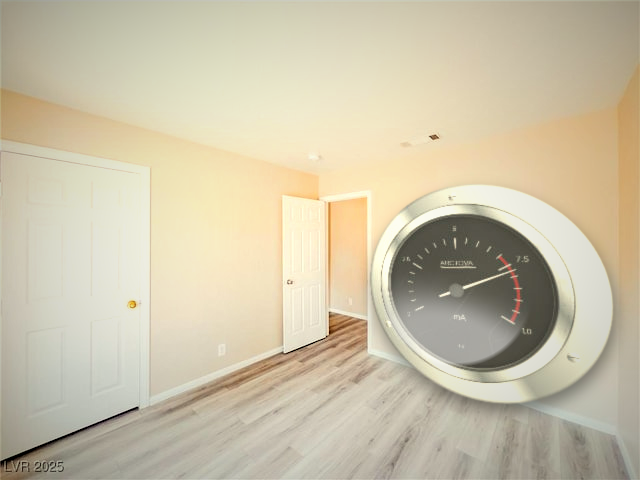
7.75 mA
